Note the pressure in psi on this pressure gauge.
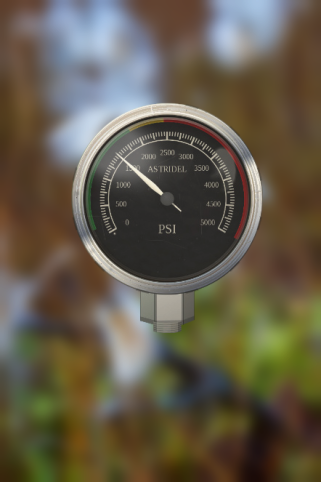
1500 psi
